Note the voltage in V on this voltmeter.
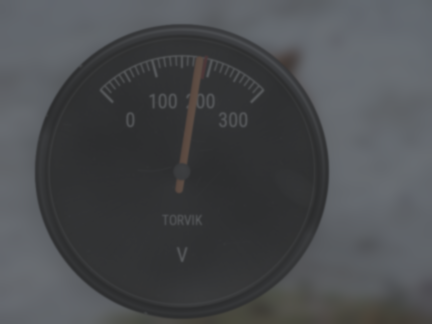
180 V
